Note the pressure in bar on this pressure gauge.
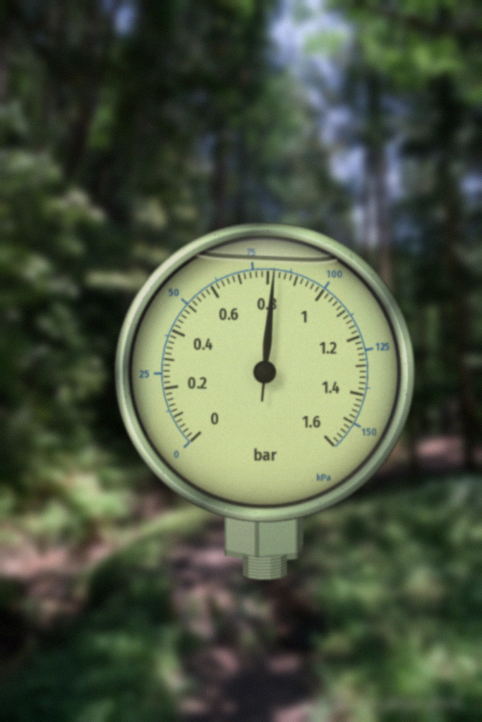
0.82 bar
